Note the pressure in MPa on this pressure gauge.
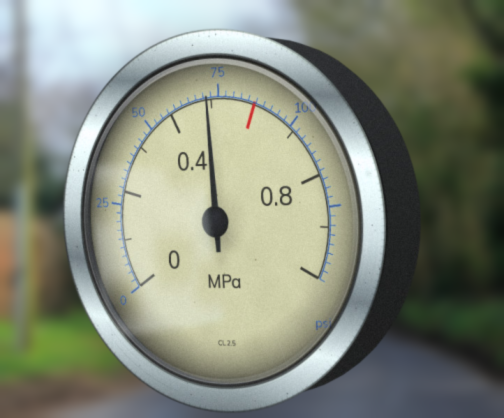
0.5 MPa
